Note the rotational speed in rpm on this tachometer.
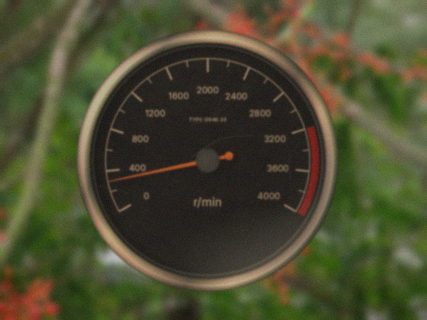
300 rpm
